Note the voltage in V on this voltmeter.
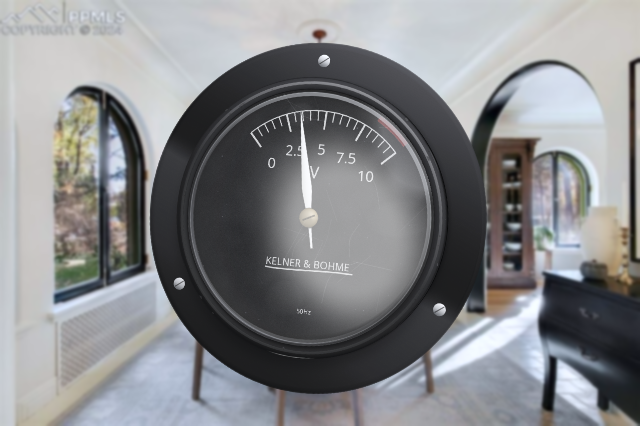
3.5 V
